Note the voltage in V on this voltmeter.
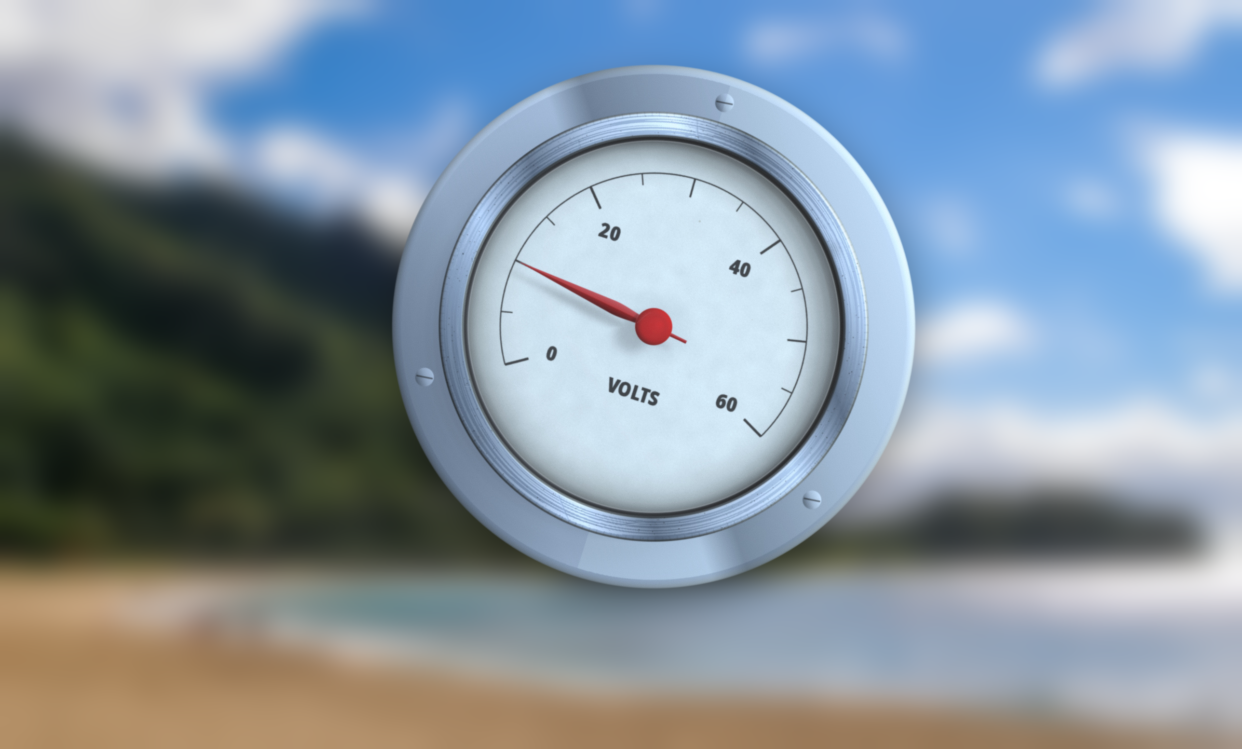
10 V
